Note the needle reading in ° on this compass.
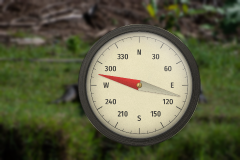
285 °
